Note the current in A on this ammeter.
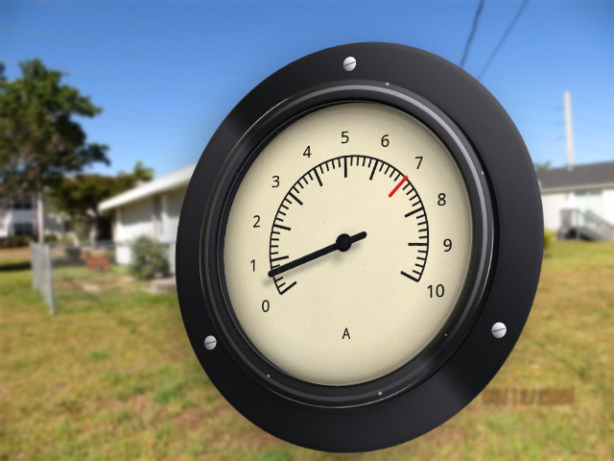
0.6 A
